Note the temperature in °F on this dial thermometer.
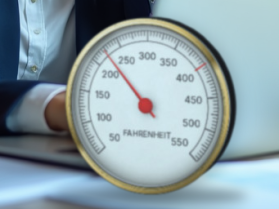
225 °F
